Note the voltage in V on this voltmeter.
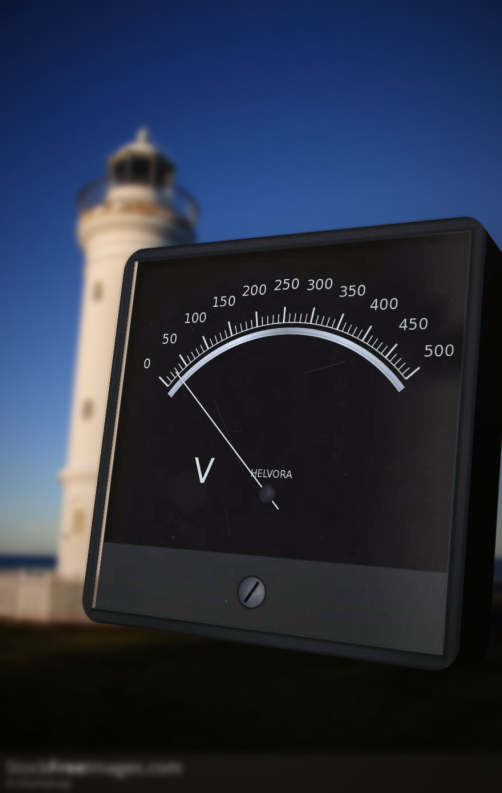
30 V
